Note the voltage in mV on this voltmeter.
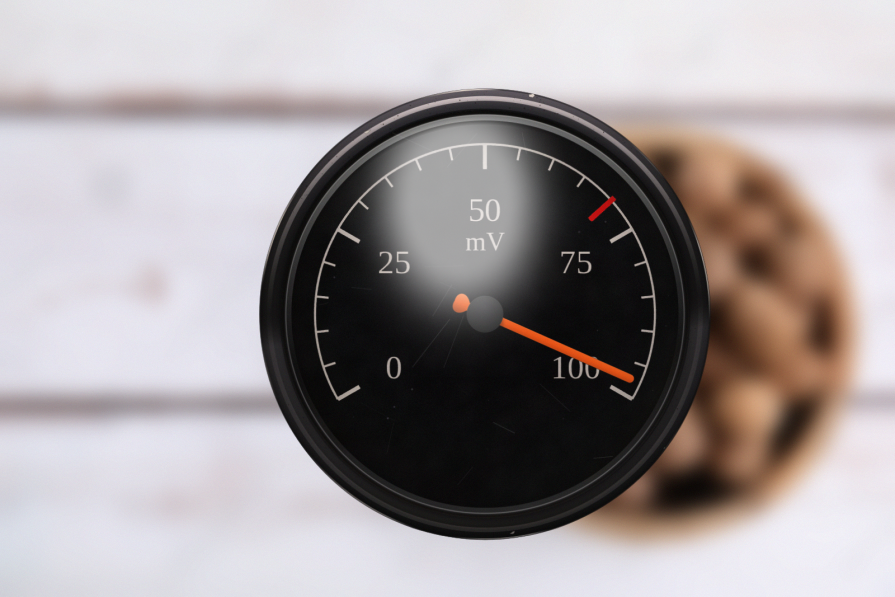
97.5 mV
